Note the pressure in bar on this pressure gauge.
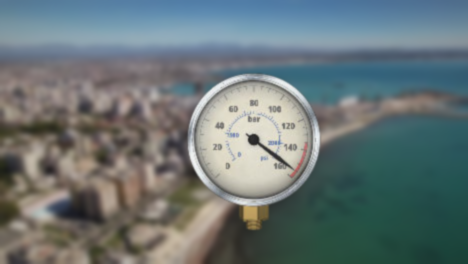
155 bar
